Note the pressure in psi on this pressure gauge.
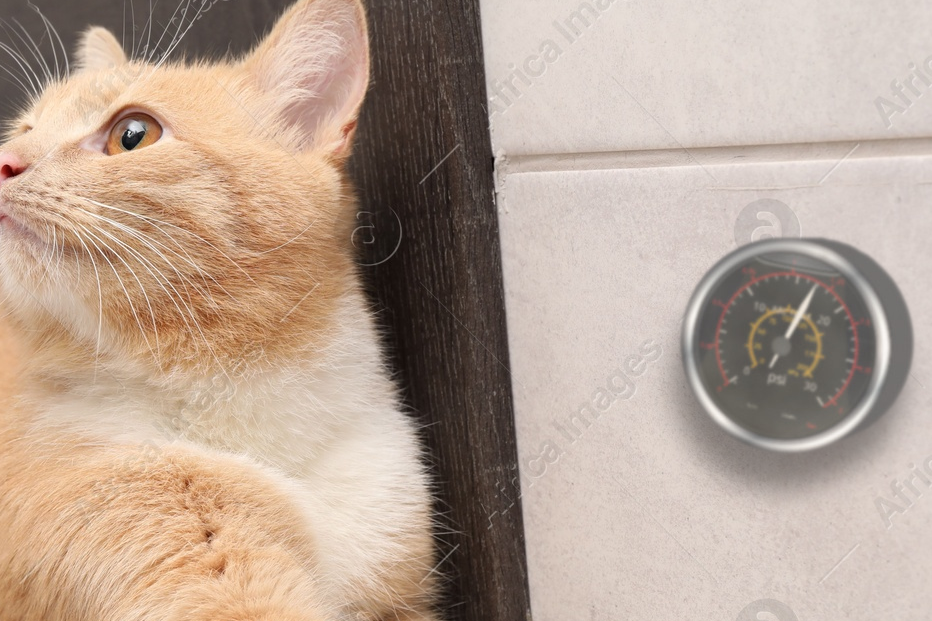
17 psi
